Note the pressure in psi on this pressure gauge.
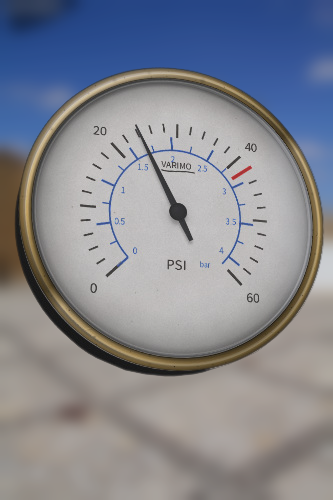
24 psi
